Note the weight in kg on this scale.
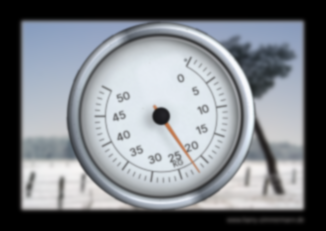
22 kg
